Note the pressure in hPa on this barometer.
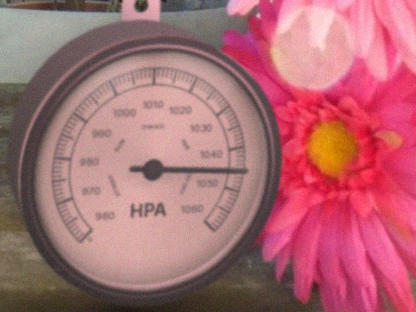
1045 hPa
